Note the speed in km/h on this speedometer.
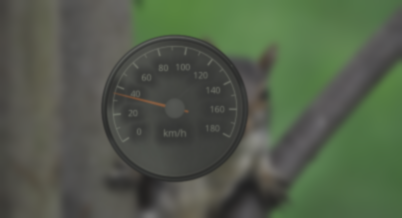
35 km/h
